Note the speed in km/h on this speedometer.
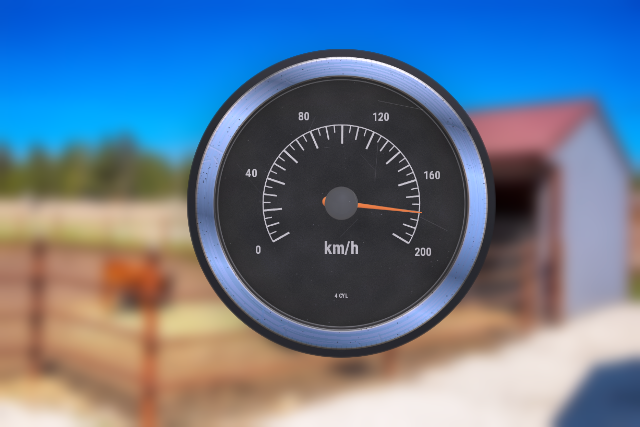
180 km/h
